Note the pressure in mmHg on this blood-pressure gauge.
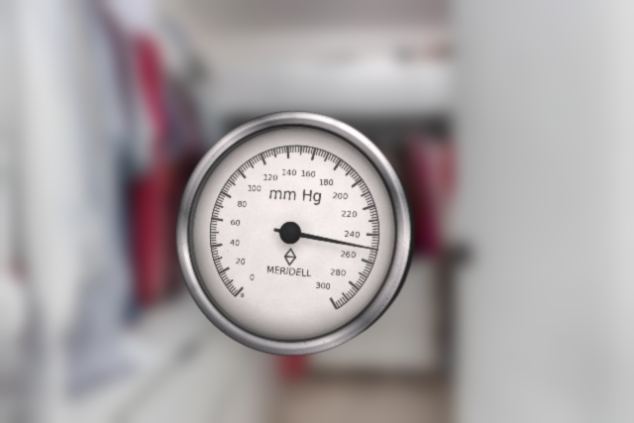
250 mmHg
